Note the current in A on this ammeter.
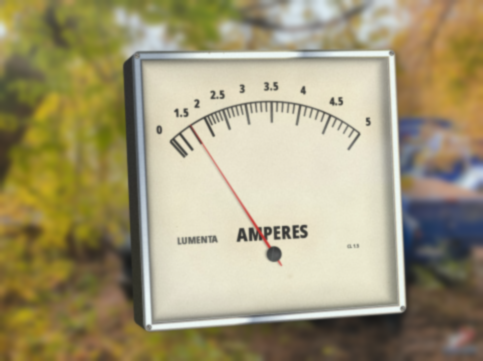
1.5 A
